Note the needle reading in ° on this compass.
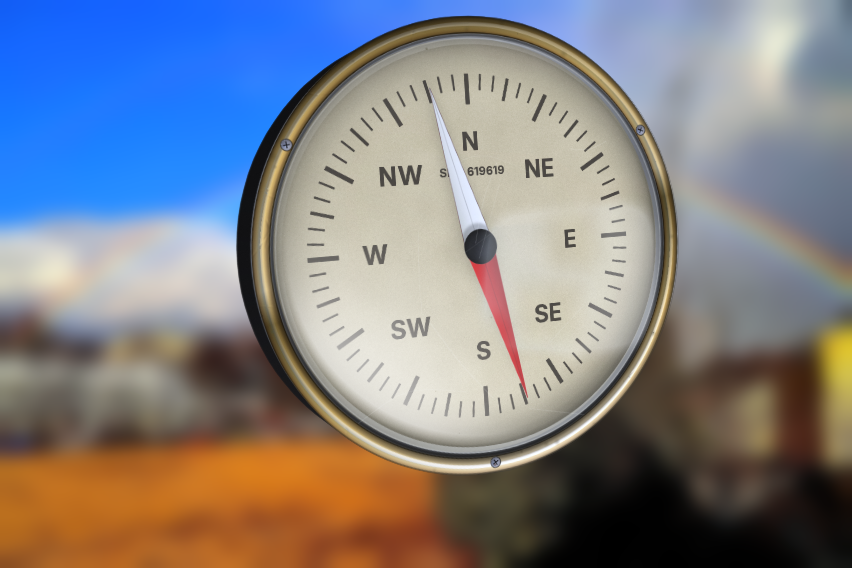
165 °
